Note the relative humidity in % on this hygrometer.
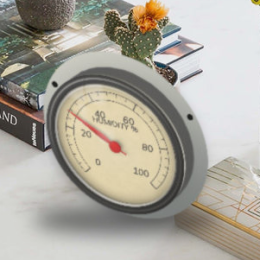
28 %
